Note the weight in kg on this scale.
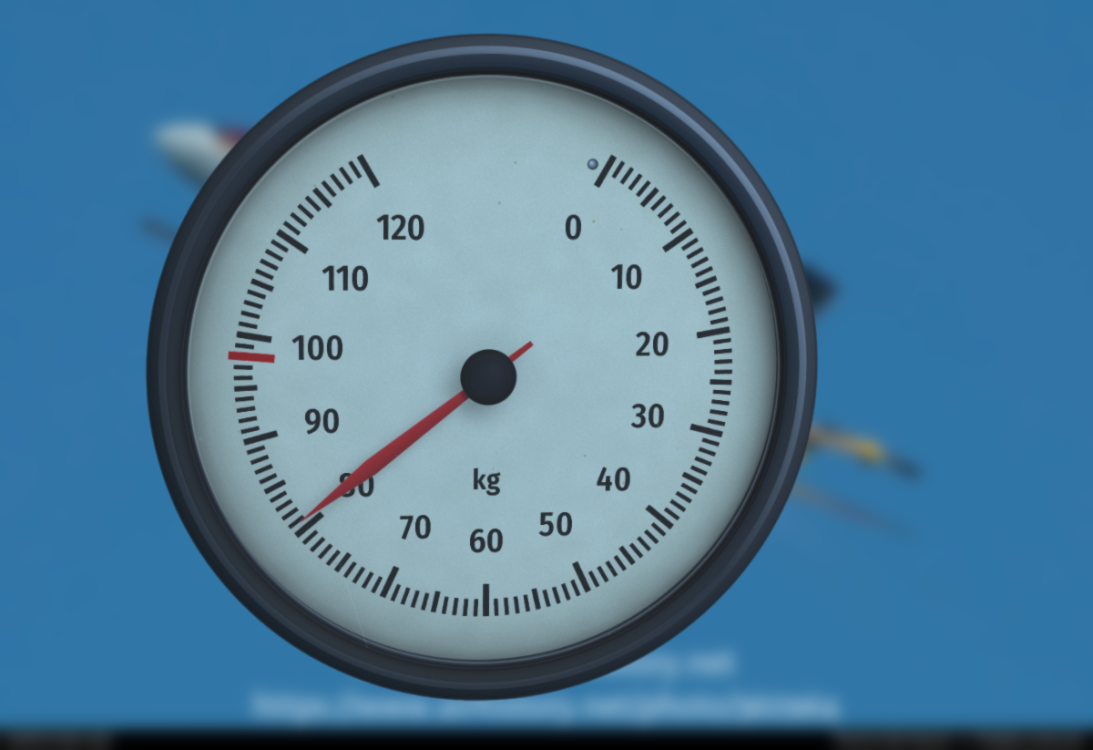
81 kg
